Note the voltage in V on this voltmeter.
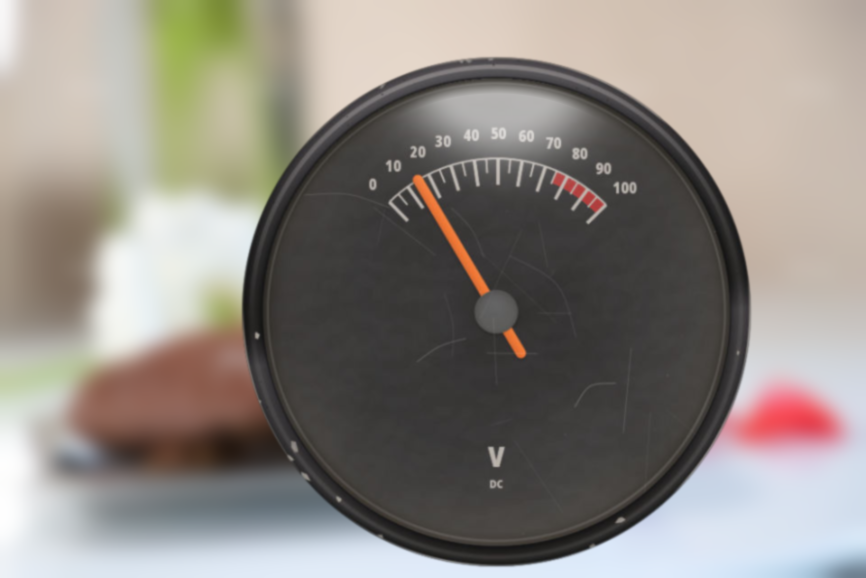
15 V
